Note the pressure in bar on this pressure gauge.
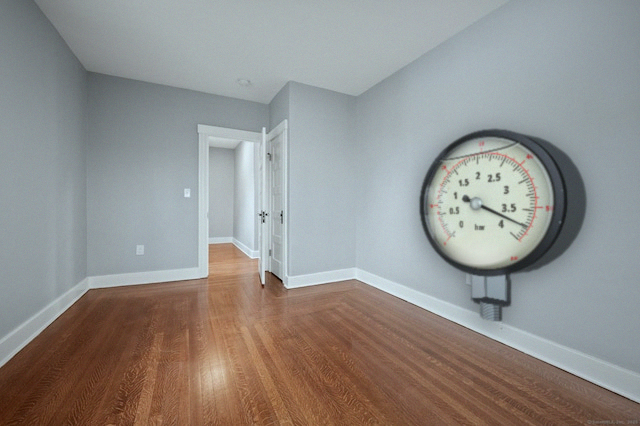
3.75 bar
